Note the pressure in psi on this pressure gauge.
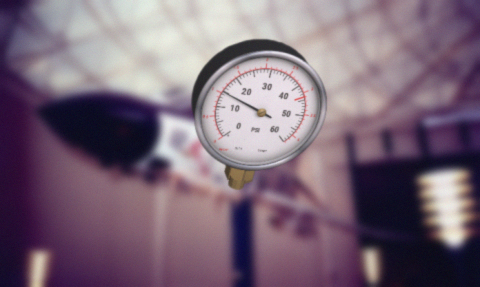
15 psi
